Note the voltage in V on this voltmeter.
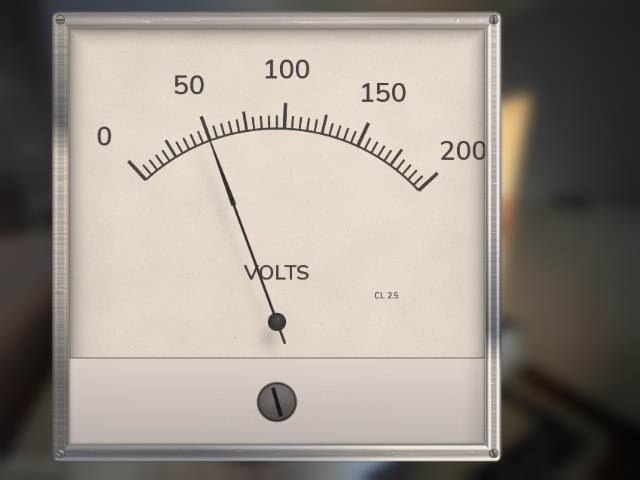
50 V
